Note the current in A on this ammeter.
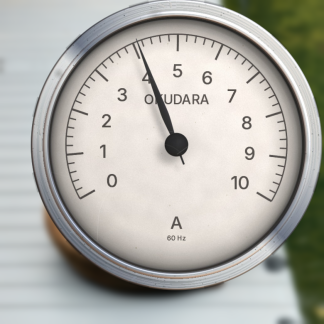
4.1 A
